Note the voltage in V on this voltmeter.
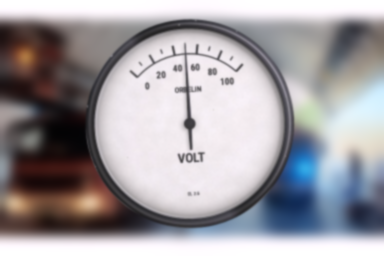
50 V
